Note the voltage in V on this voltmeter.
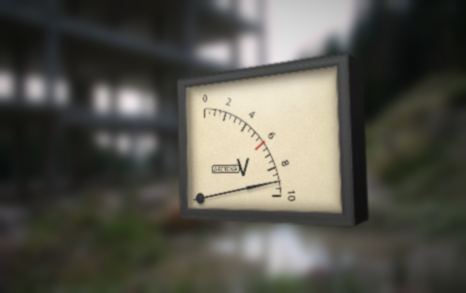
9 V
